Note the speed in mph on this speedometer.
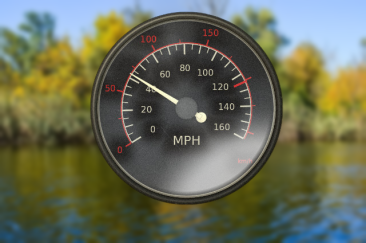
42.5 mph
